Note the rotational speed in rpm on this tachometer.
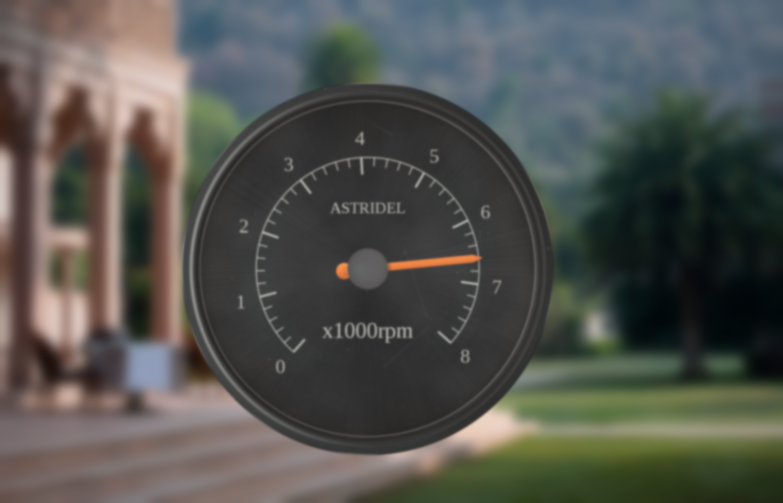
6600 rpm
